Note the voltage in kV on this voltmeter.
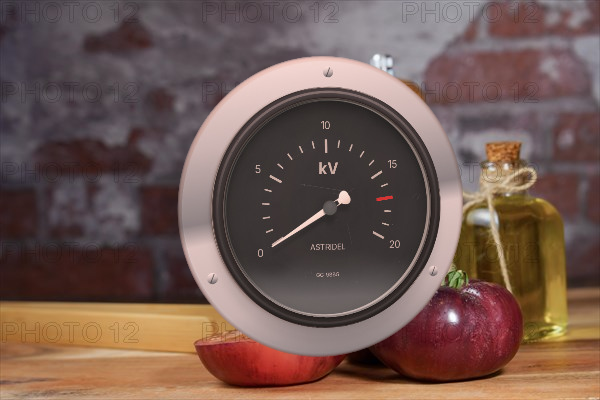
0 kV
